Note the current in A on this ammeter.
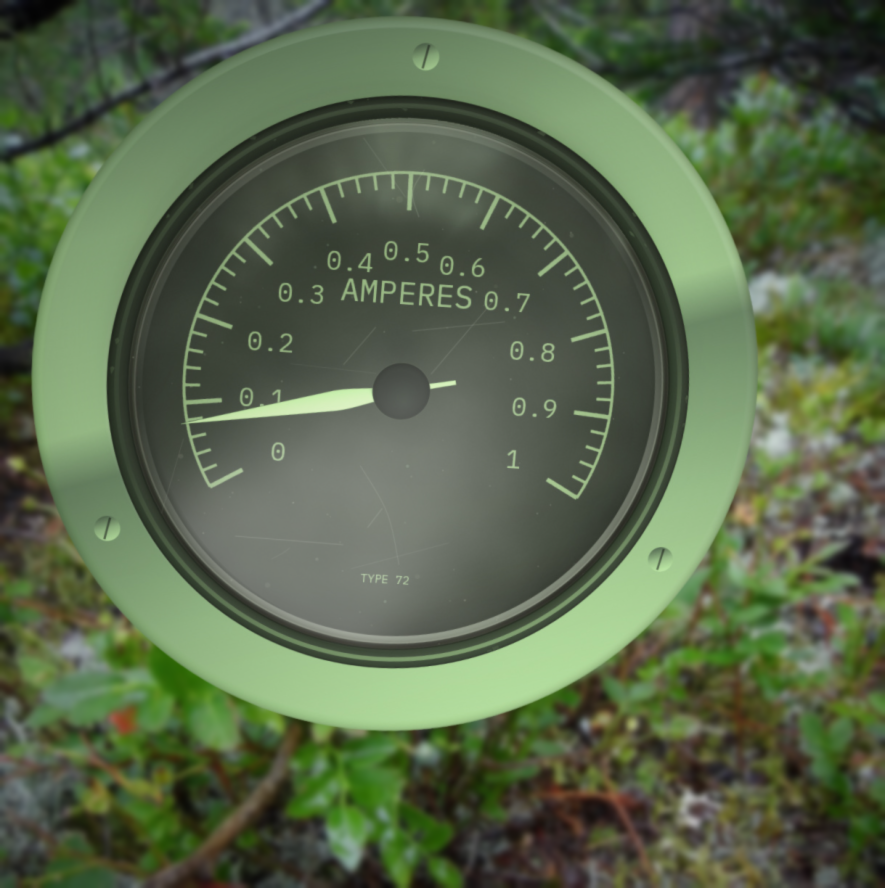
0.08 A
